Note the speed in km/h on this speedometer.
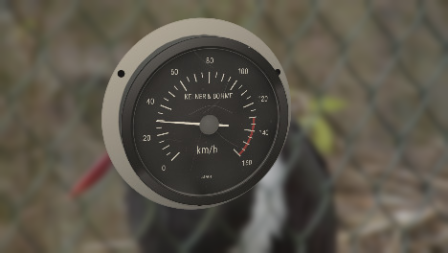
30 km/h
